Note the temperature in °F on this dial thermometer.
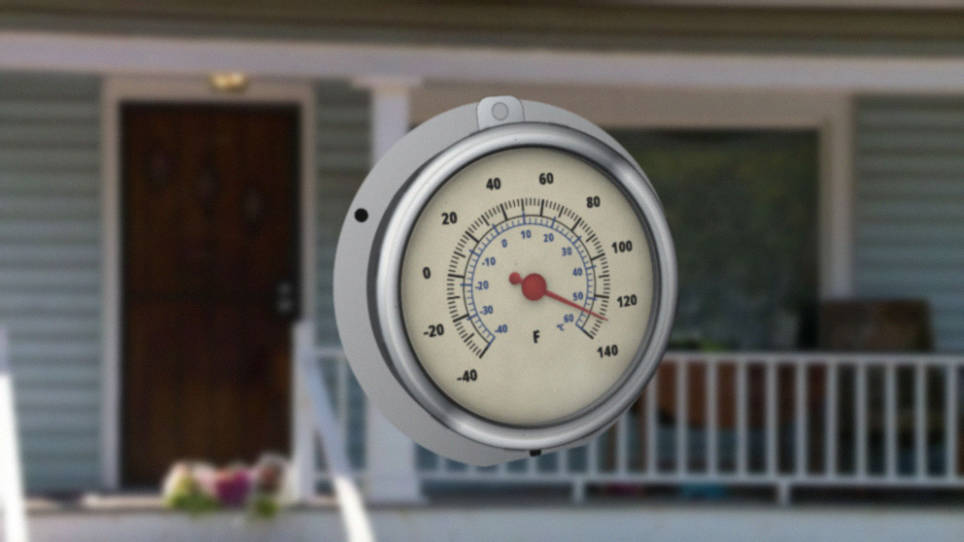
130 °F
